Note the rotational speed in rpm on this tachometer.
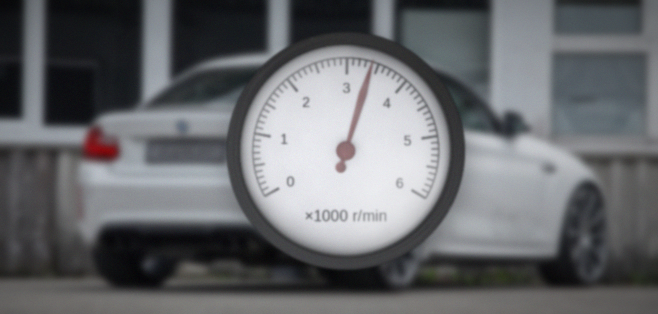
3400 rpm
